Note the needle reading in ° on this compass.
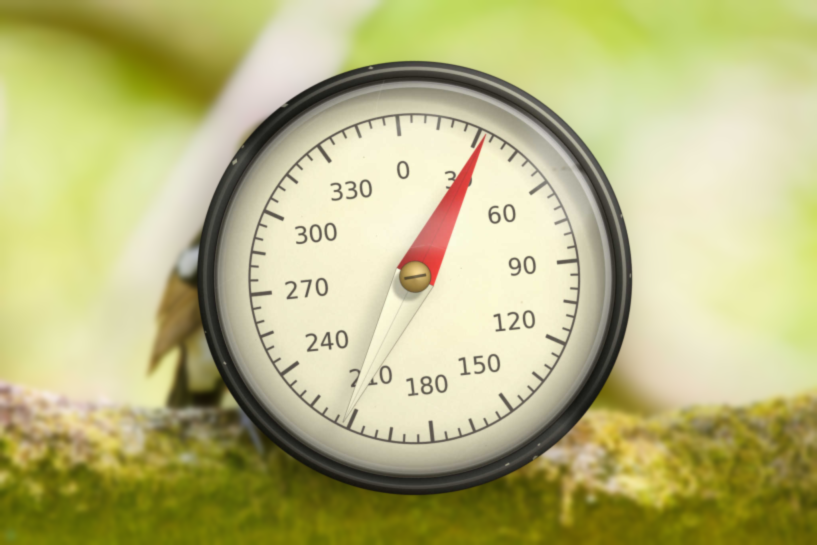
32.5 °
